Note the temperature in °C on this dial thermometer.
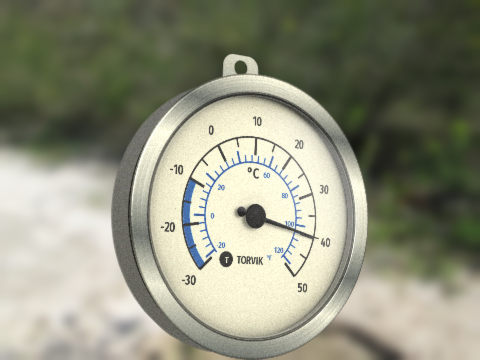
40 °C
